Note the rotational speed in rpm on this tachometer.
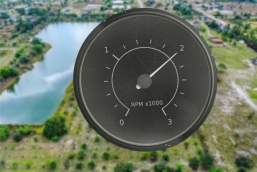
2000 rpm
